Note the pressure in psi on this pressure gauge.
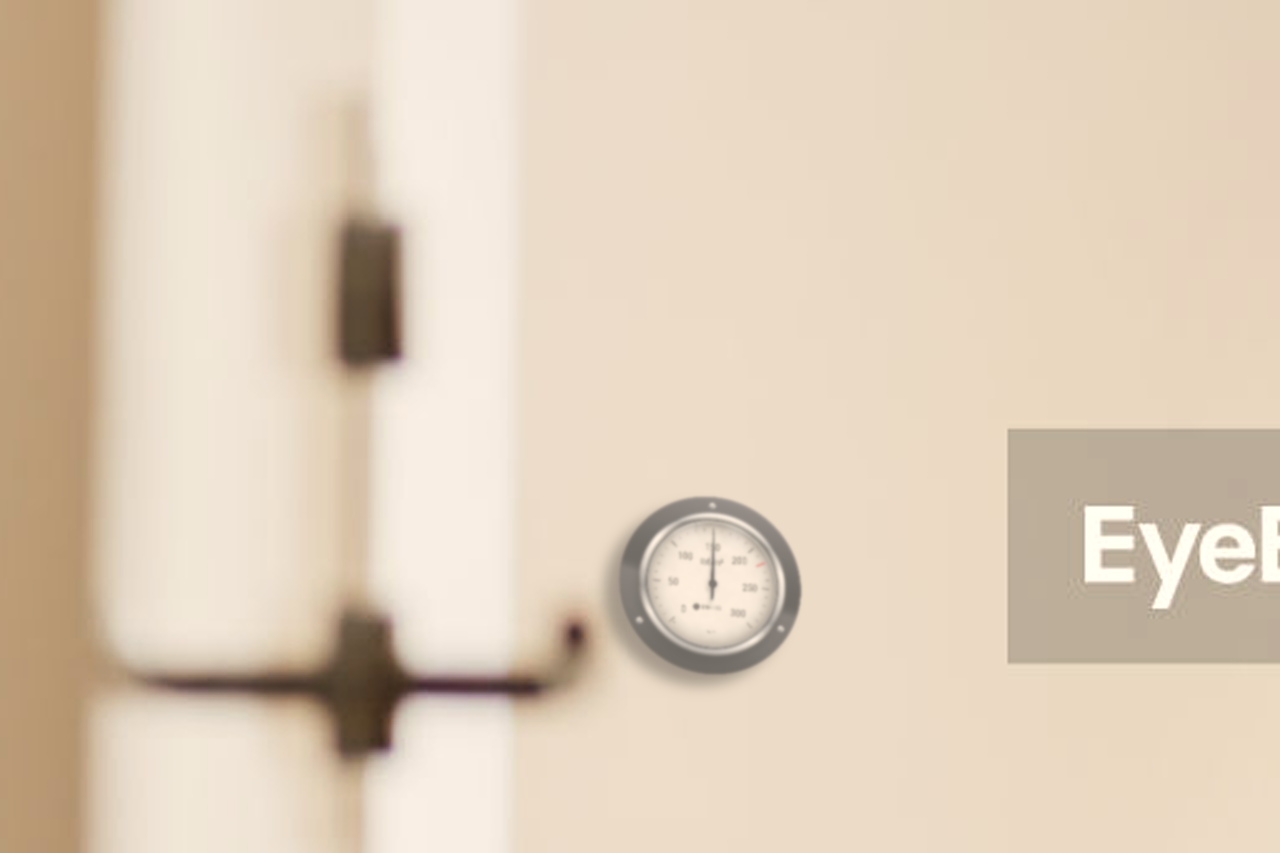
150 psi
